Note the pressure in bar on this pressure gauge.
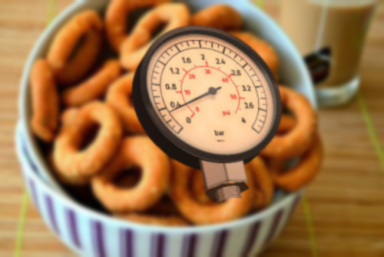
0.3 bar
